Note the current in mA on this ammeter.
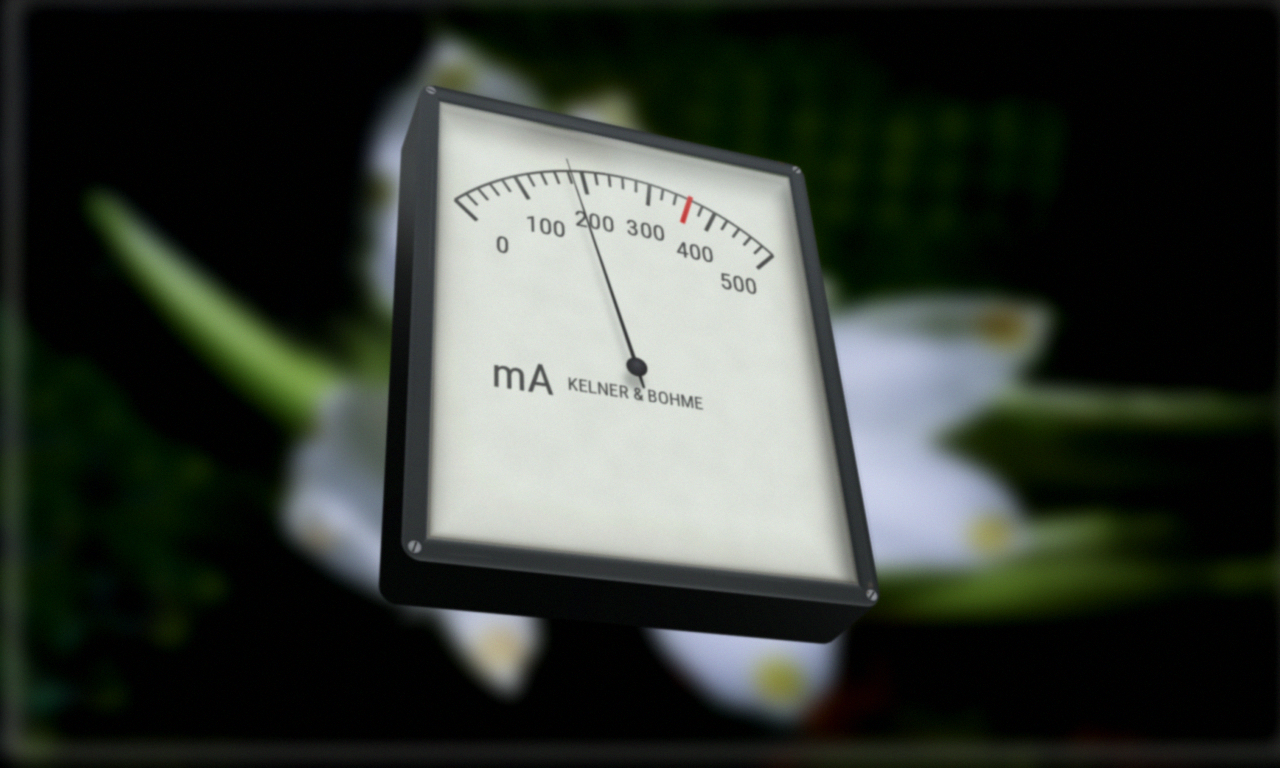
180 mA
